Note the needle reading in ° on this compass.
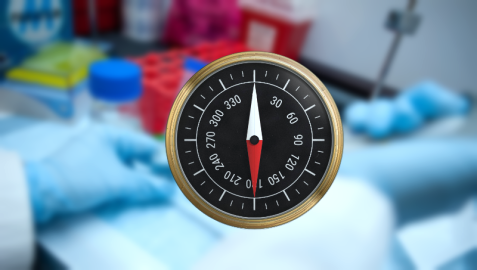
180 °
